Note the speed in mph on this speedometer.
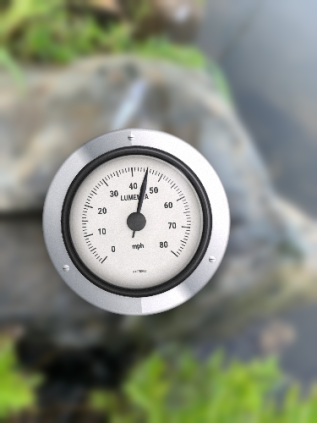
45 mph
